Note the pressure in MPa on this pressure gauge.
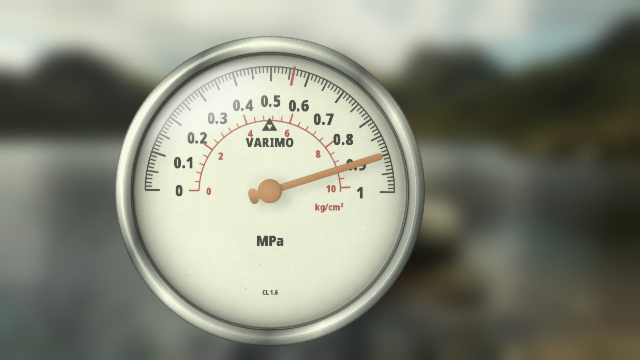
0.9 MPa
